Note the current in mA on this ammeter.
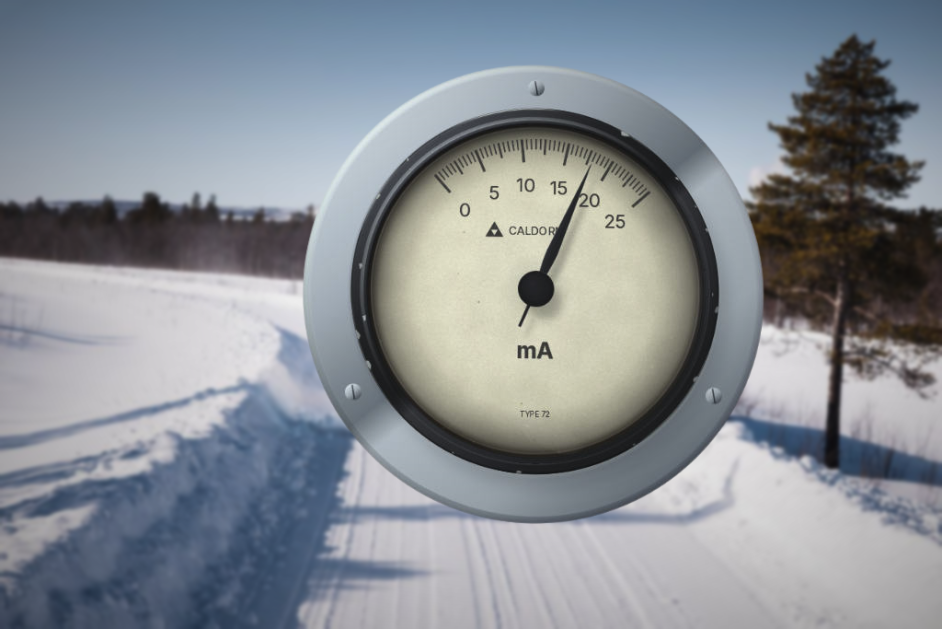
18 mA
